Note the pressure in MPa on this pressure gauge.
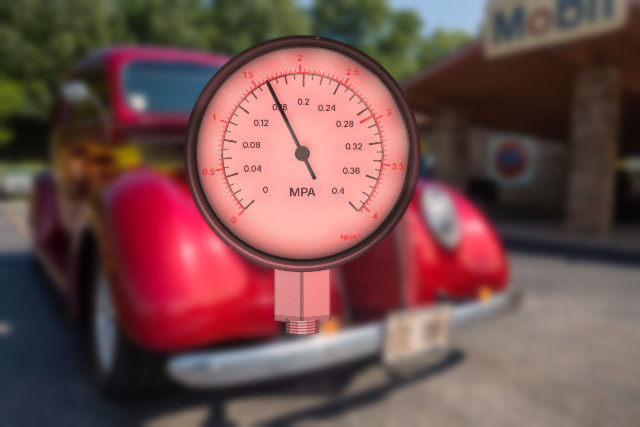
0.16 MPa
